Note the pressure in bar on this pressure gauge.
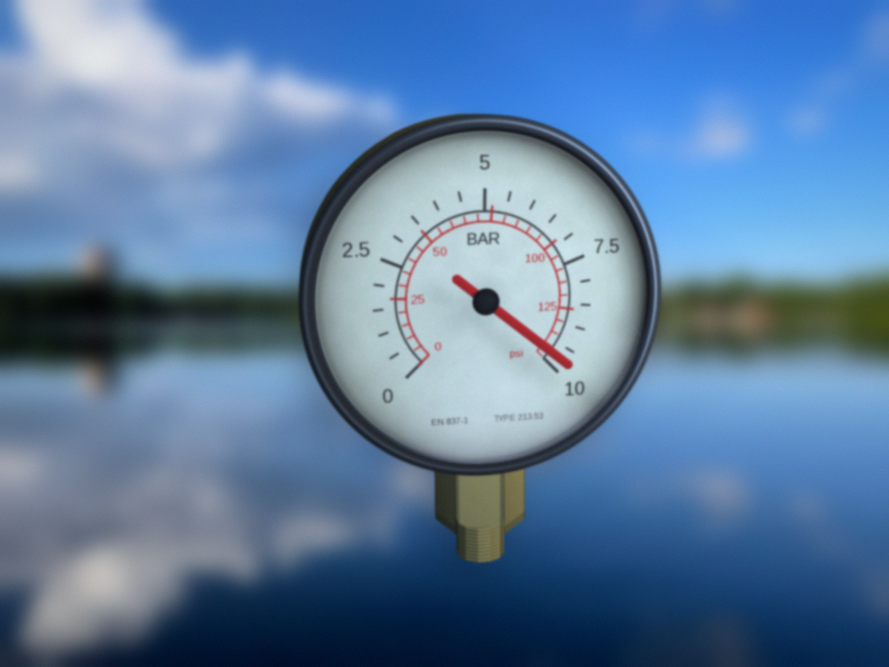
9.75 bar
